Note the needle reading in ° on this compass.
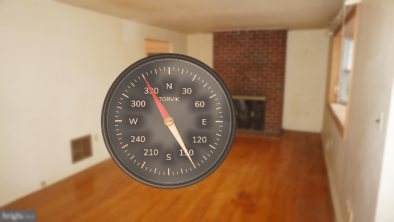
330 °
